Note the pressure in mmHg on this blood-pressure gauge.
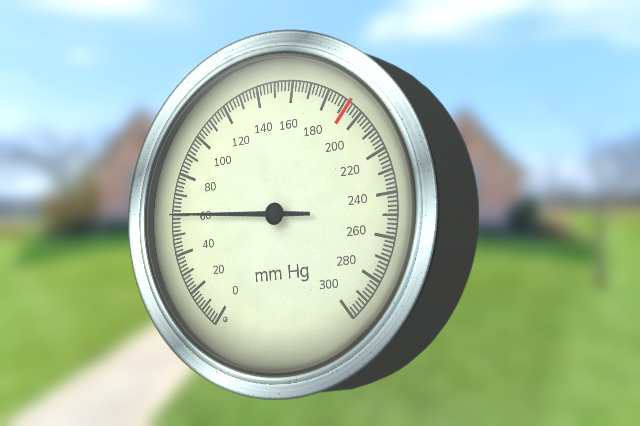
60 mmHg
